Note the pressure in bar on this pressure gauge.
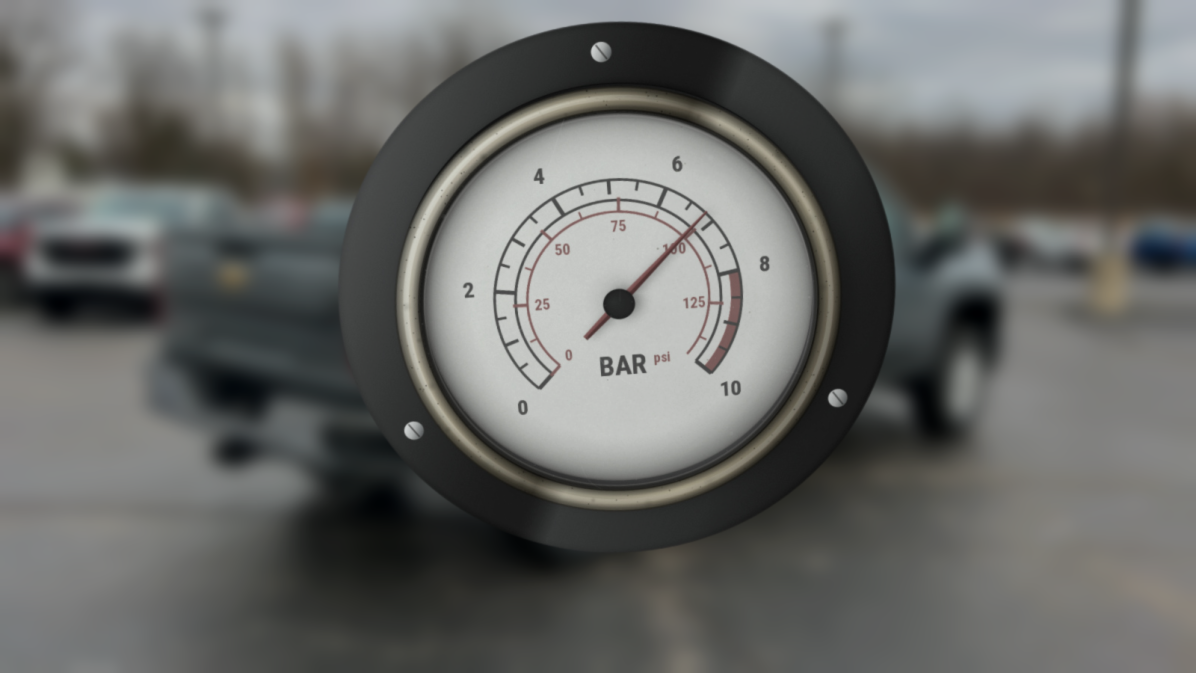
6.75 bar
